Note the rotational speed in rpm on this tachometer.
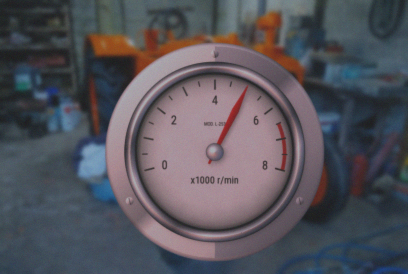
5000 rpm
